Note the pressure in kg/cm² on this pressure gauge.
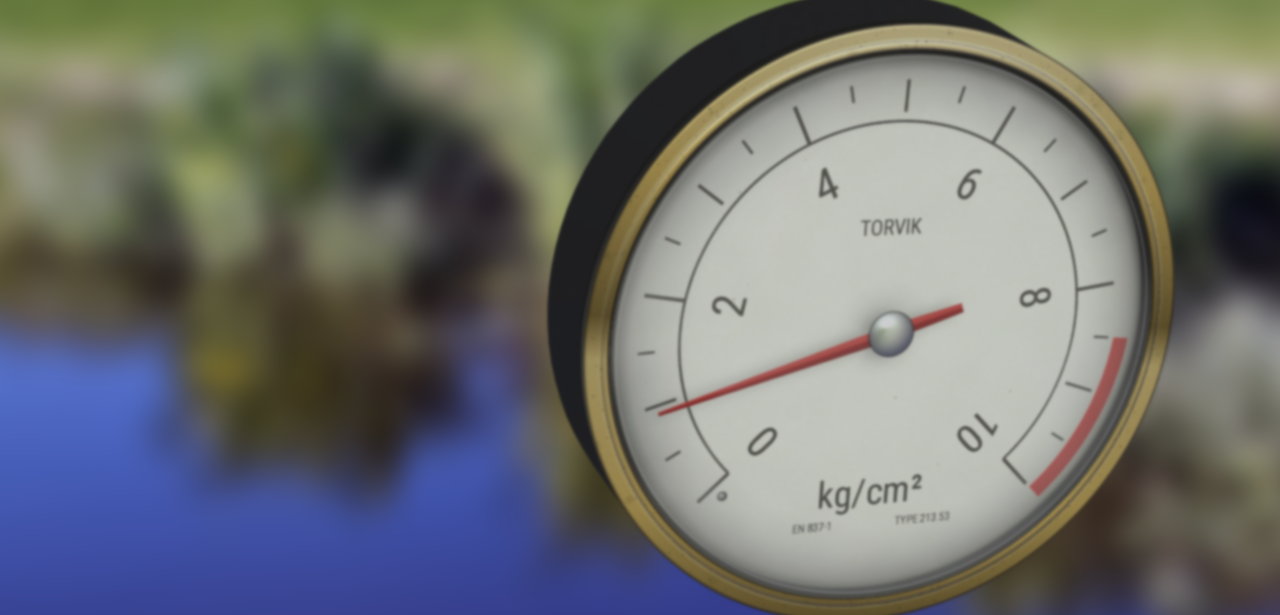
1 kg/cm²
